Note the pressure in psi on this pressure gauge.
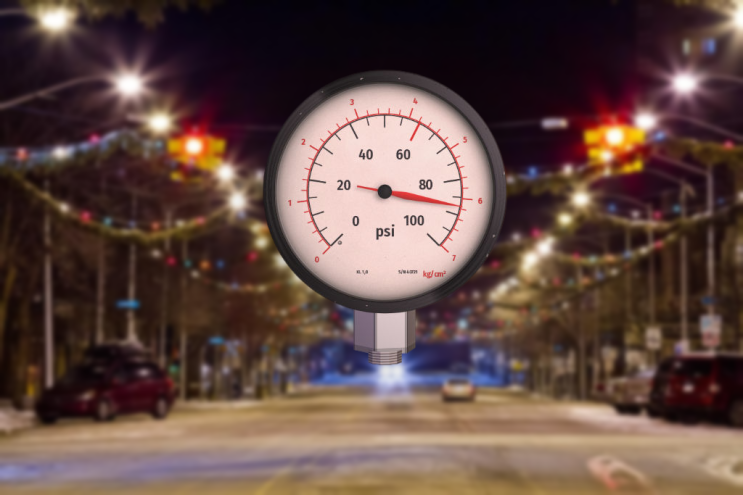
87.5 psi
